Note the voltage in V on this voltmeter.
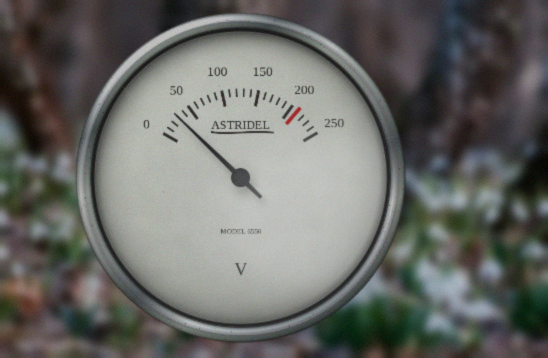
30 V
